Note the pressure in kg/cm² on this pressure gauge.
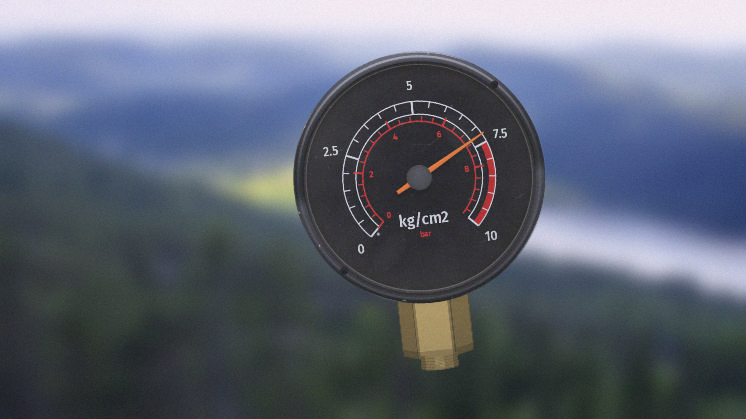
7.25 kg/cm²
